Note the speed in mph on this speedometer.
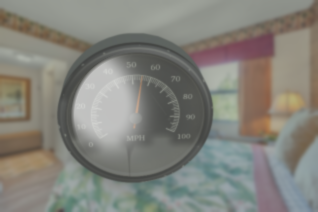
55 mph
